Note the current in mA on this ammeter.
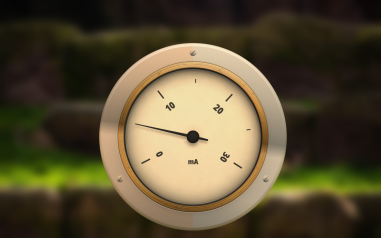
5 mA
